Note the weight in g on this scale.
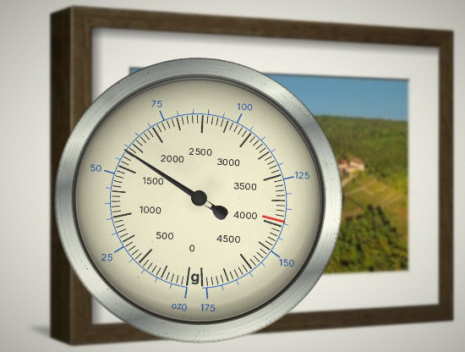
1650 g
